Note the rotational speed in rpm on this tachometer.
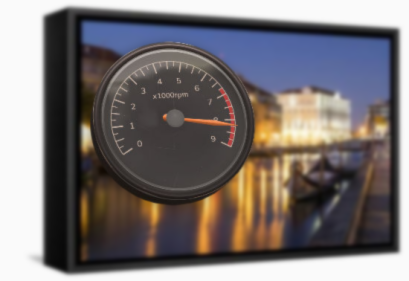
8250 rpm
